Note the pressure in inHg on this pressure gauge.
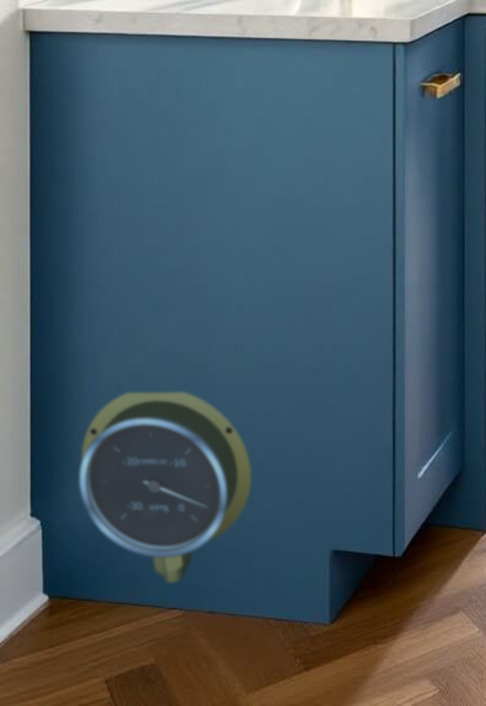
-2.5 inHg
